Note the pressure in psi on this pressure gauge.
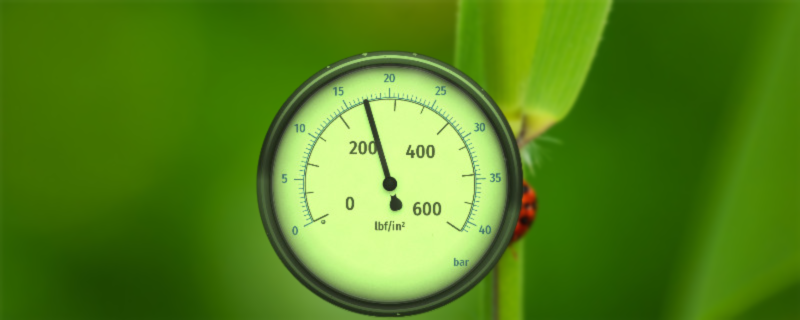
250 psi
